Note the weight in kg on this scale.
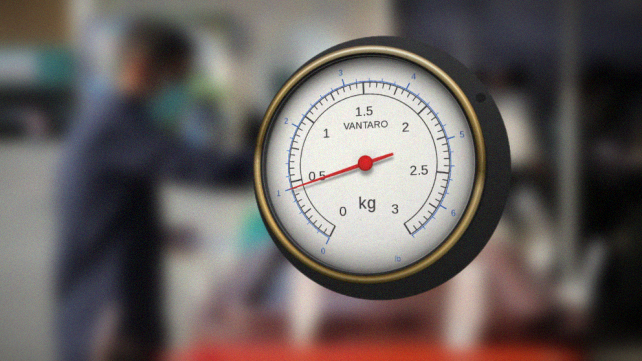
0.45 kg
